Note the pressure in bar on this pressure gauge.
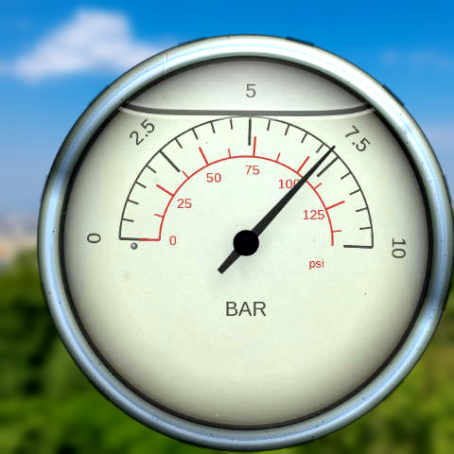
7.25 bar
